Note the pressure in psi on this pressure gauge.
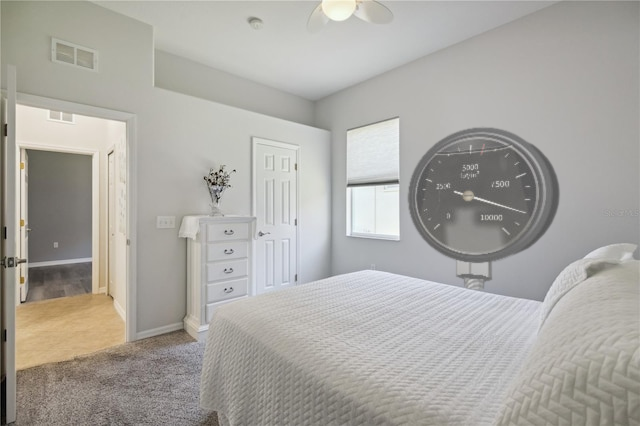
9000 psi
